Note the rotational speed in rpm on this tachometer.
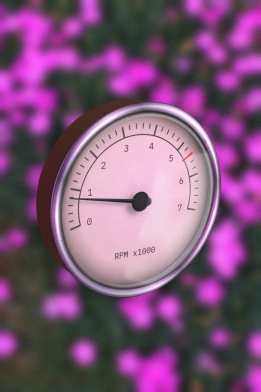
800 rpm
